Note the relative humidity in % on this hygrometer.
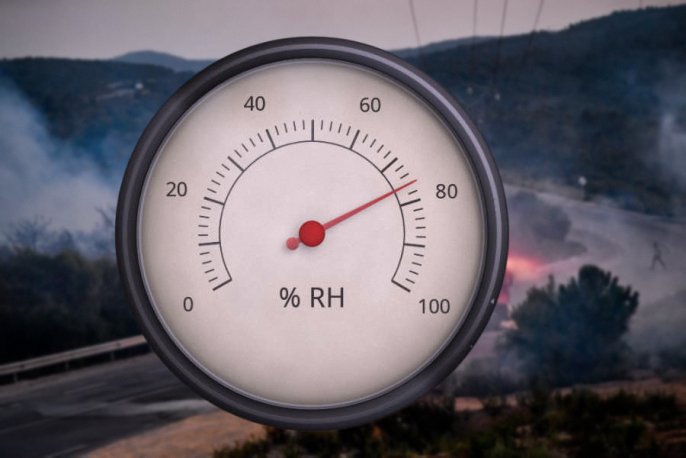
76 %
